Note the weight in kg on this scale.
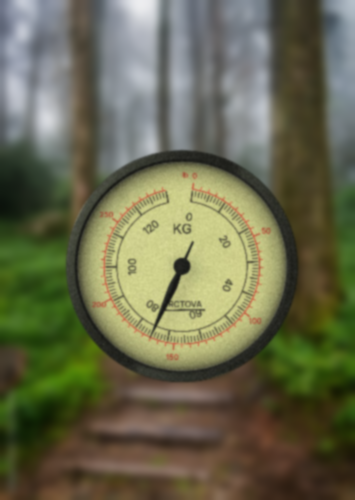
75 kg
